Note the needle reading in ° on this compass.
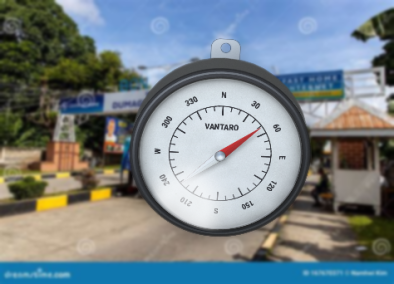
50 °
